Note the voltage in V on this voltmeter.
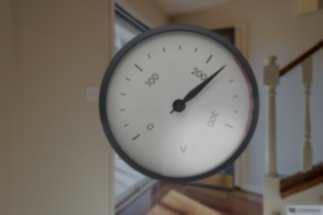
220 V
